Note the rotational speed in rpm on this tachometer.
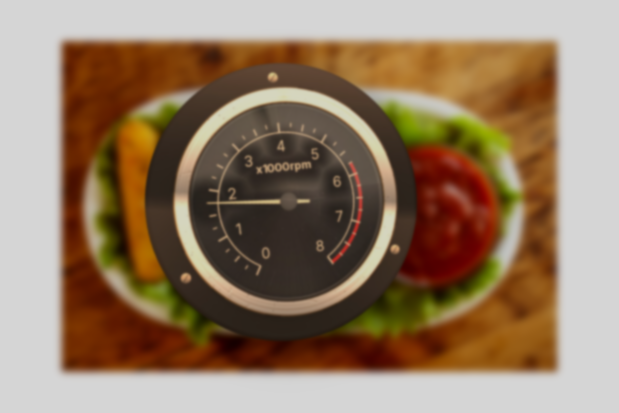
1750 rpm
